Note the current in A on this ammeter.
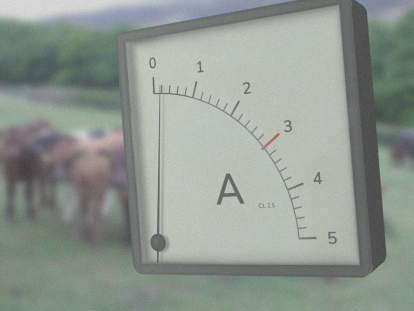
0.2 A
